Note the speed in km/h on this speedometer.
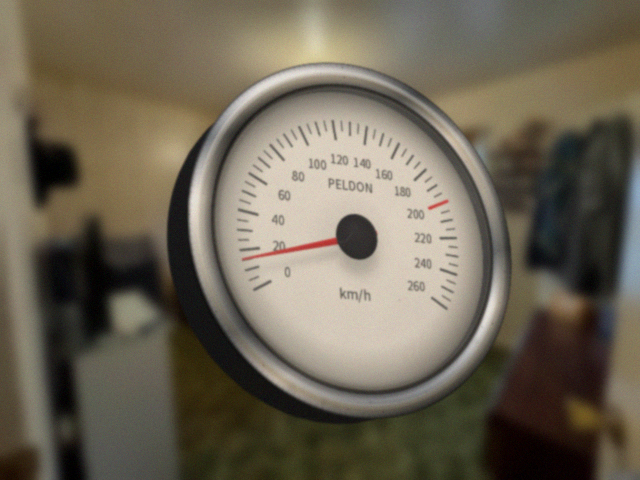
15 km/h
